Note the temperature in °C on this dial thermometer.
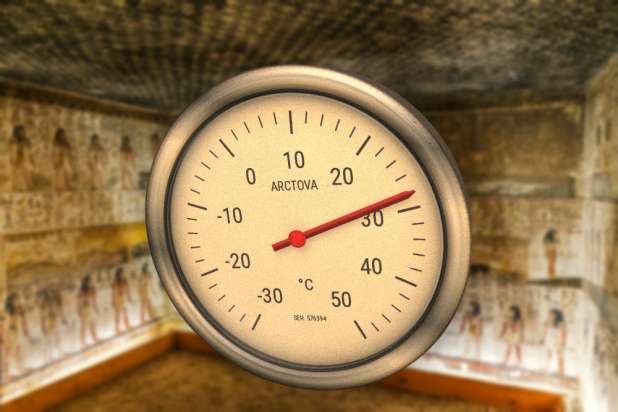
28 °C
